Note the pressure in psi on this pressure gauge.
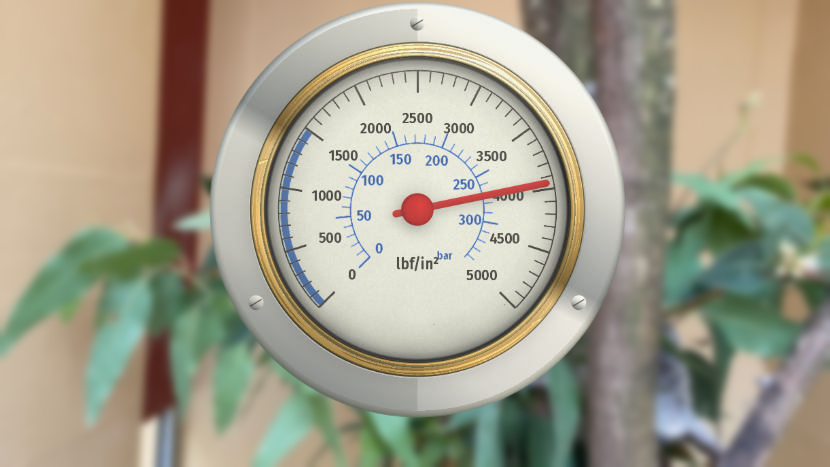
3950 psi
